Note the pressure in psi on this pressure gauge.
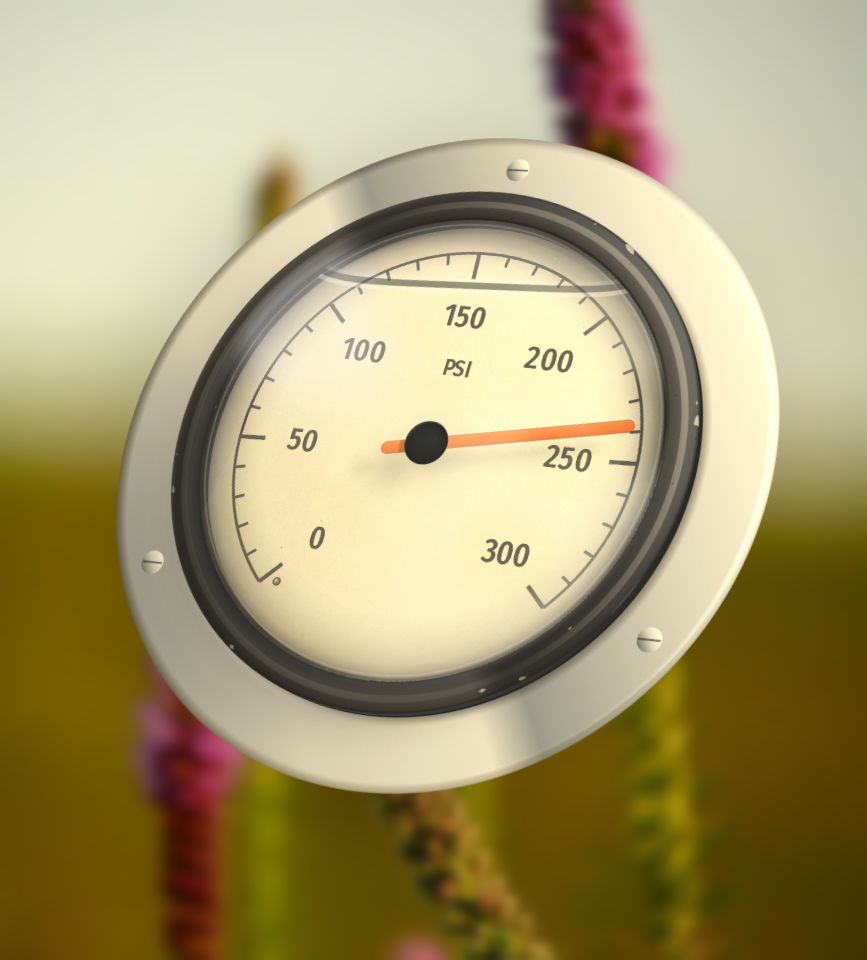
240 psi
